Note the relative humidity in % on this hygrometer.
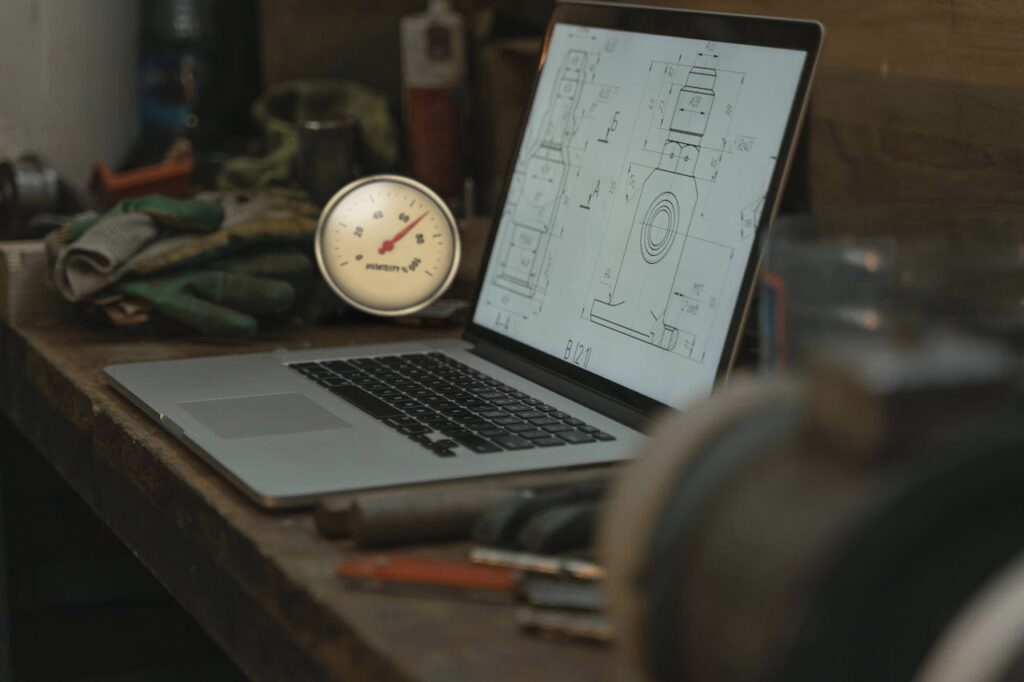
68 %
